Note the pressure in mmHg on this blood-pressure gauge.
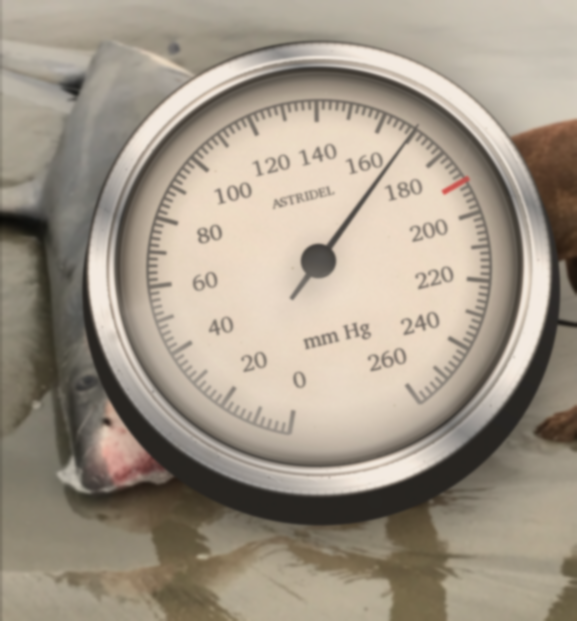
170 mmHg
